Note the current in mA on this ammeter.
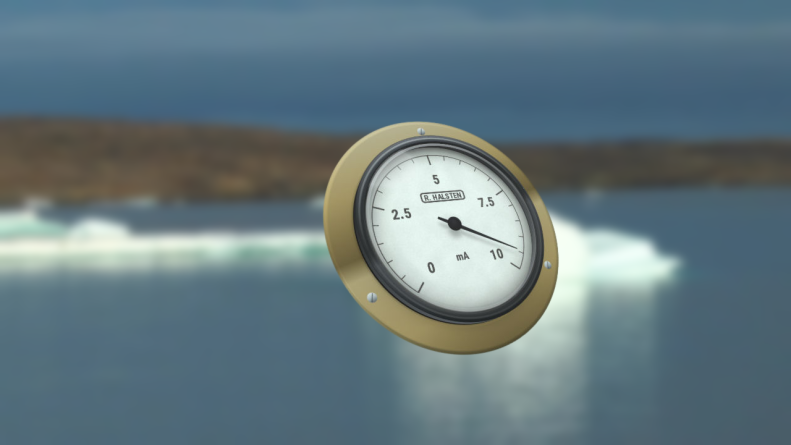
9.5 mA
